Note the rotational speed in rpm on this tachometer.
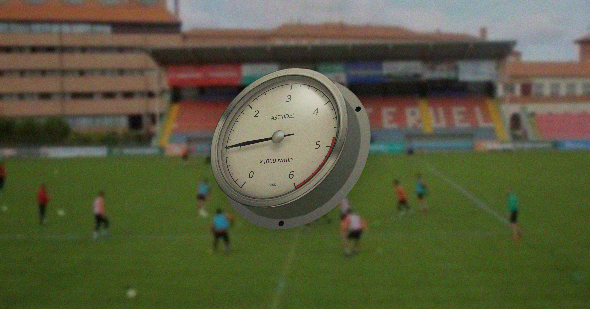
1000 rpm
